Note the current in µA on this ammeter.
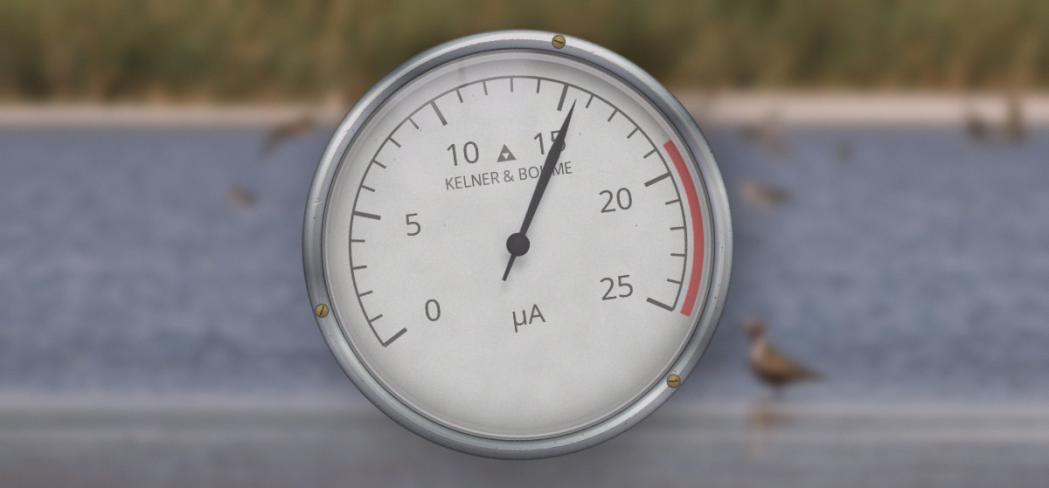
15.5 µA
